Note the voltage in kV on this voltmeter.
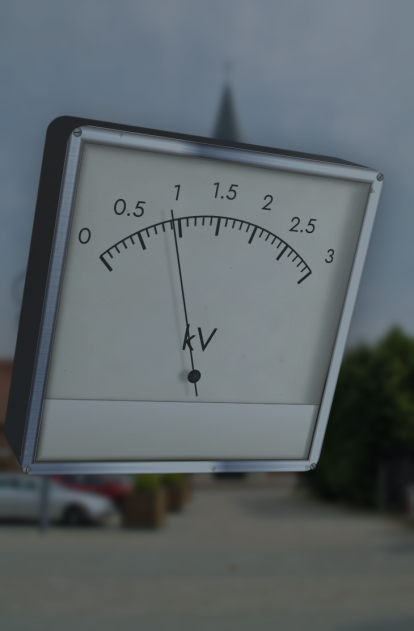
0.9 kV
